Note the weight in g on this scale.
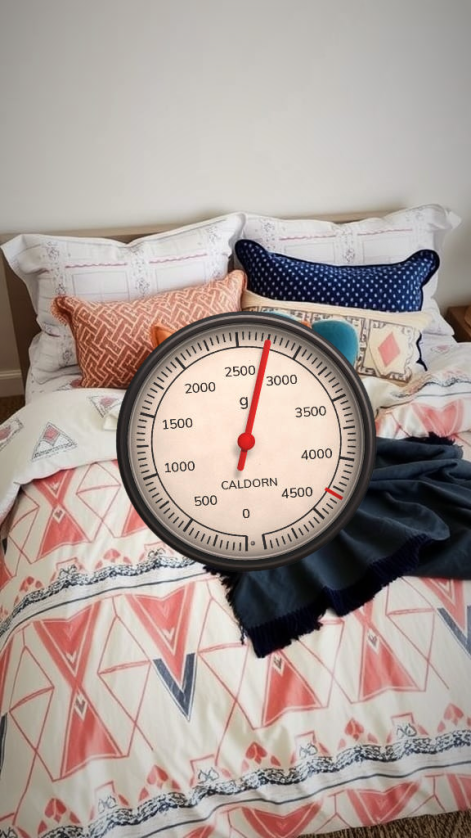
2750 g
